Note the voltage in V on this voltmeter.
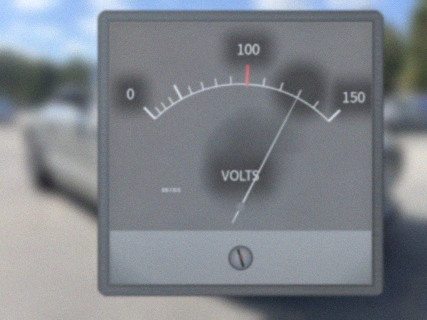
130 V
